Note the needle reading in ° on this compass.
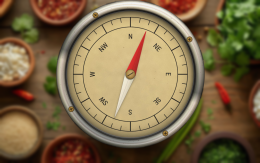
20 °
